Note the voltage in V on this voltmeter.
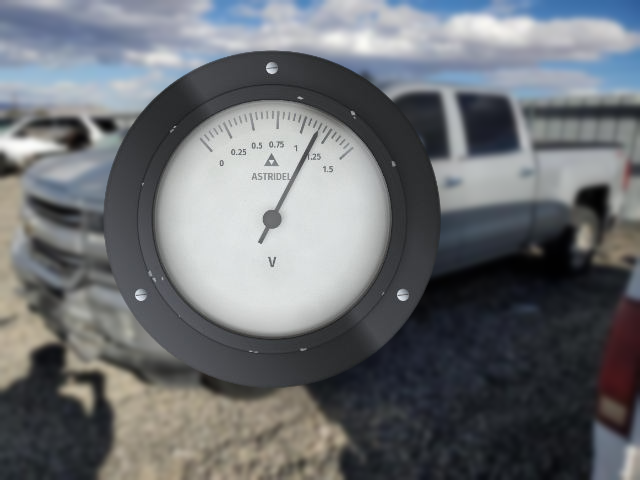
1.15 V
